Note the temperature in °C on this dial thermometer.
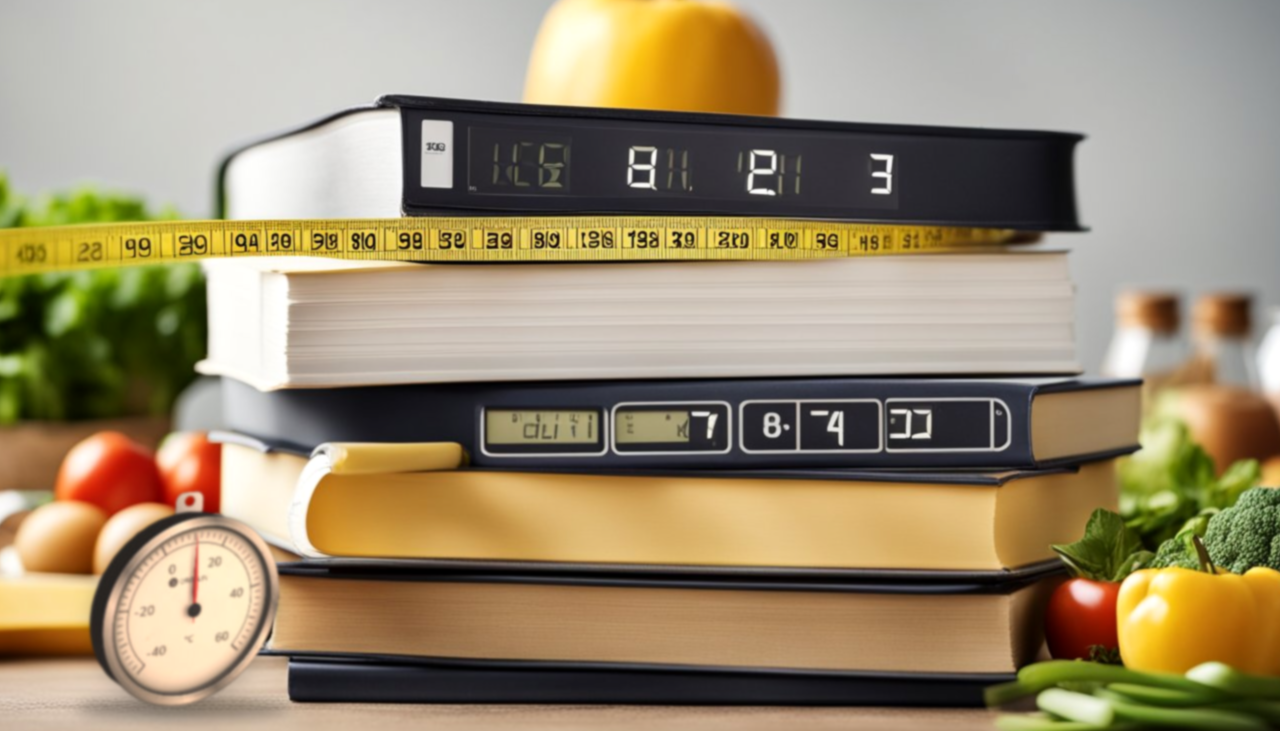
10 °C
